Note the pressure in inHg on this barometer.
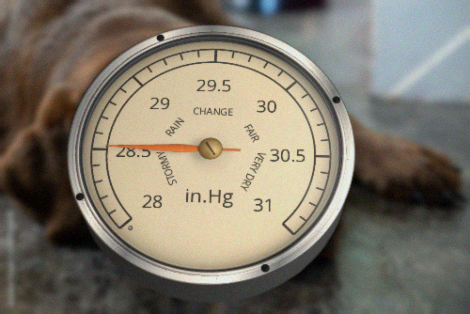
28.5 inHg
